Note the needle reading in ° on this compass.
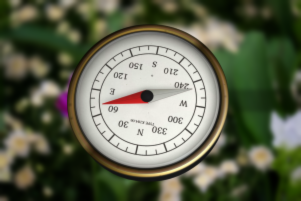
70 °
